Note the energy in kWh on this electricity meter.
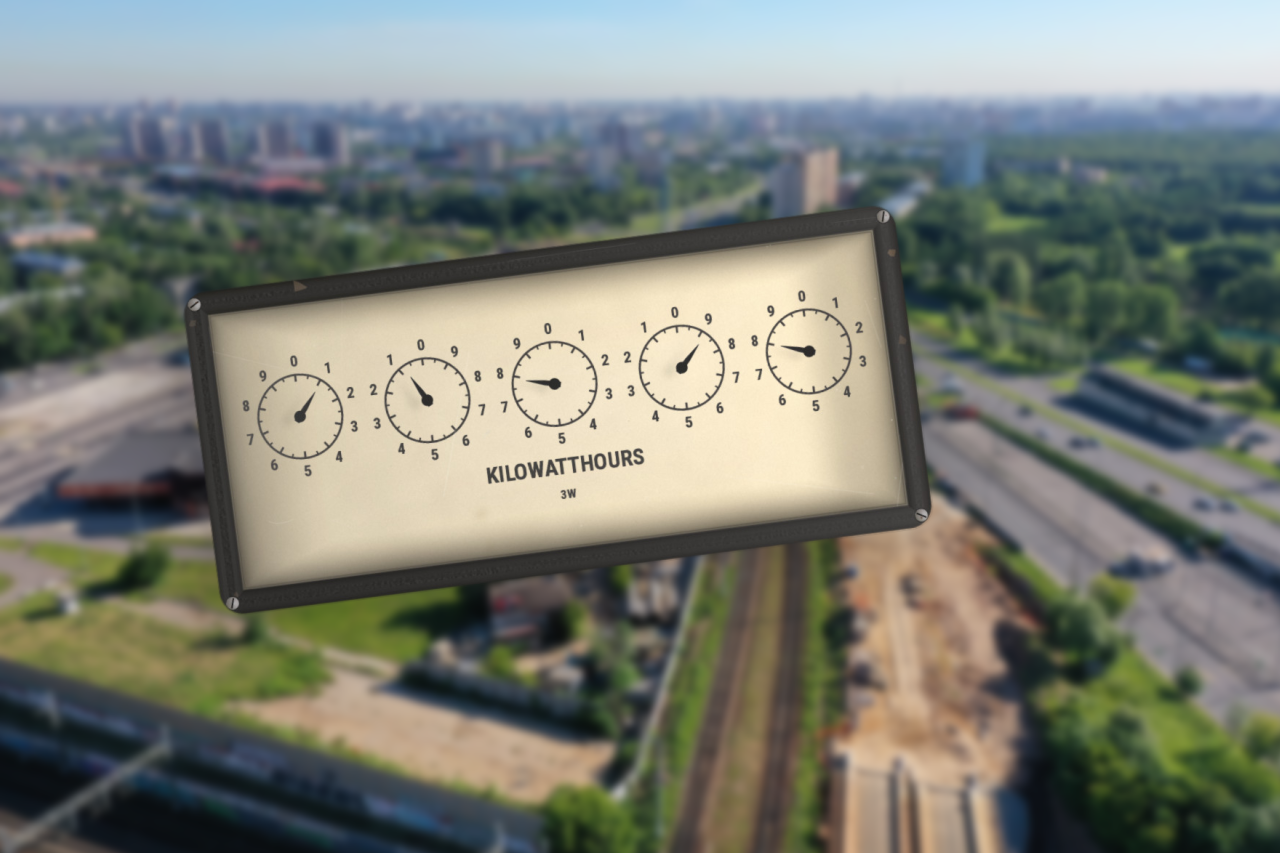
10788 kWh
